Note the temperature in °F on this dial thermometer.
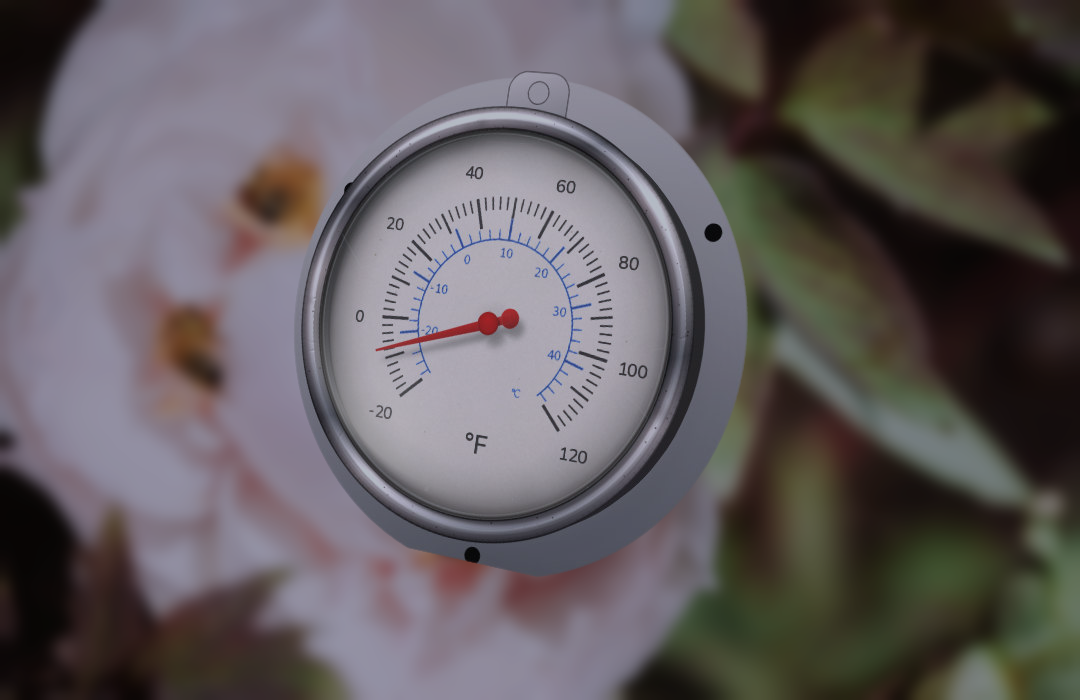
-8 °F
